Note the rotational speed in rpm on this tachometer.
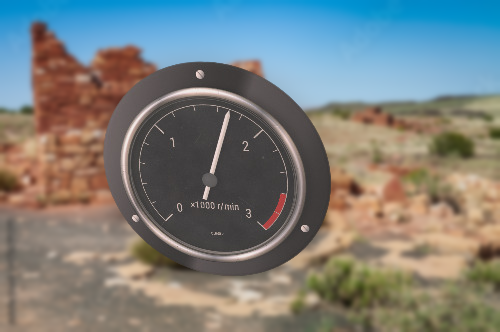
1700 rpm
